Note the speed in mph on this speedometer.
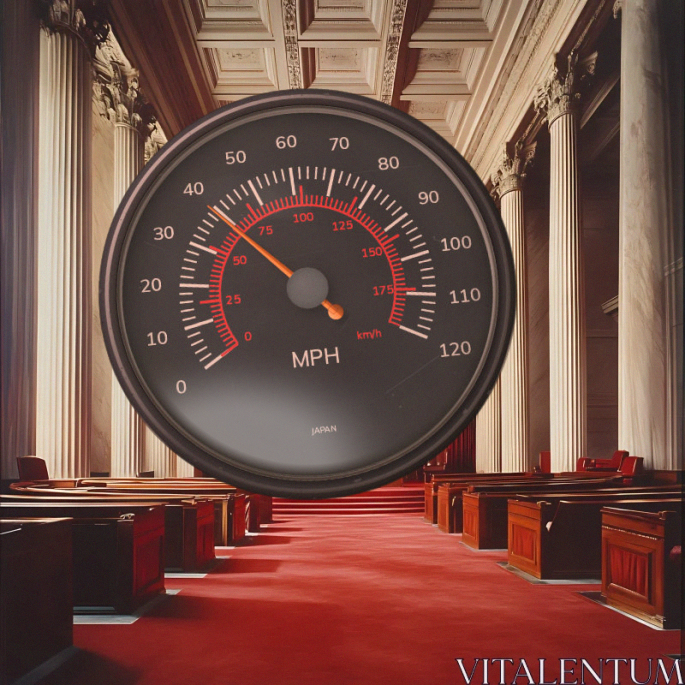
39 mph
